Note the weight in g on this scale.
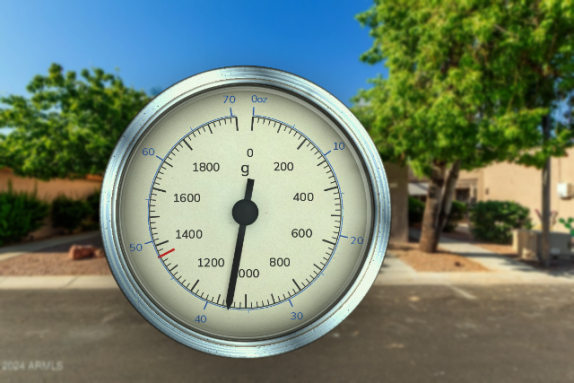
1060 g
